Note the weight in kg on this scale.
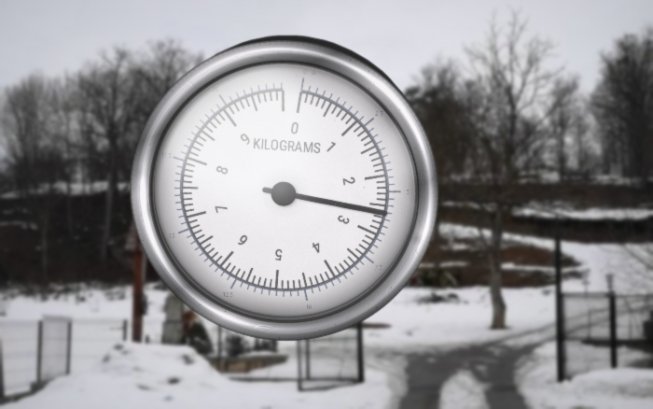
2.6 kg
